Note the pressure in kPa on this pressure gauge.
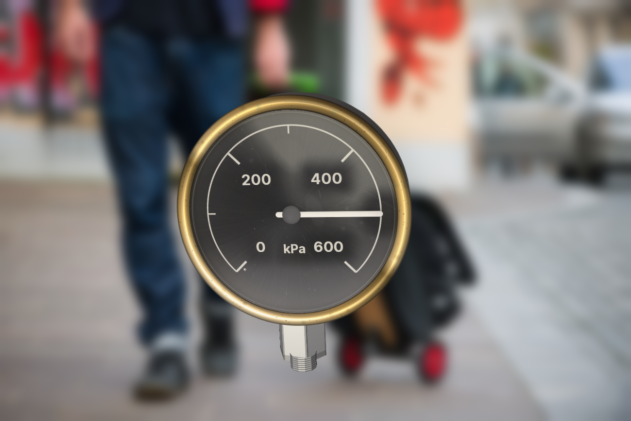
500 kPa
